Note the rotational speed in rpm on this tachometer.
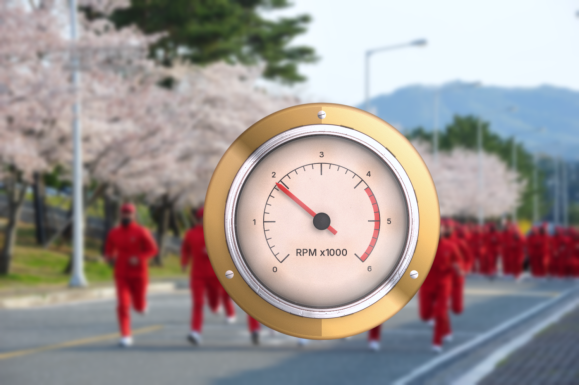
1900 rpm
